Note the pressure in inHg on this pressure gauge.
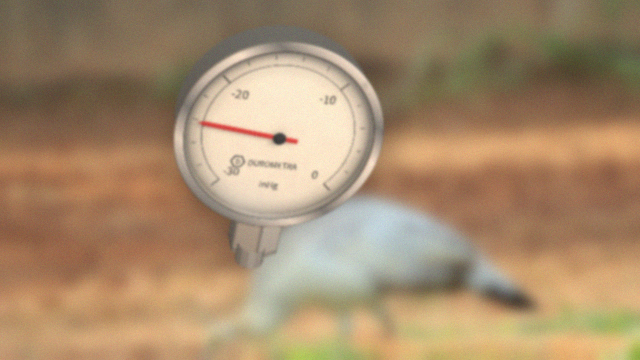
-24 inHg
